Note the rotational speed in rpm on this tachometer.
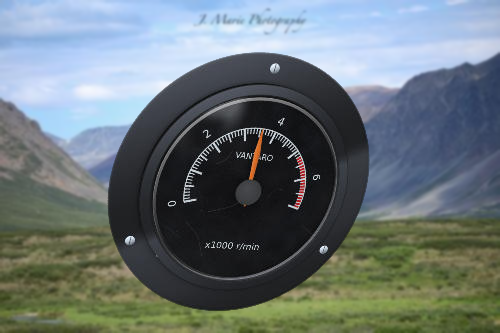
3500 rpm
